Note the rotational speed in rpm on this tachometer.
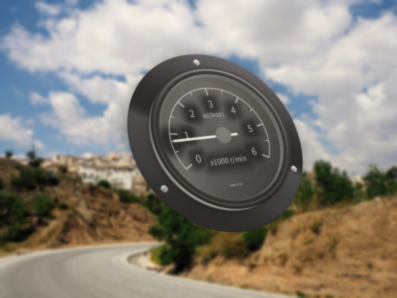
750 rpm
